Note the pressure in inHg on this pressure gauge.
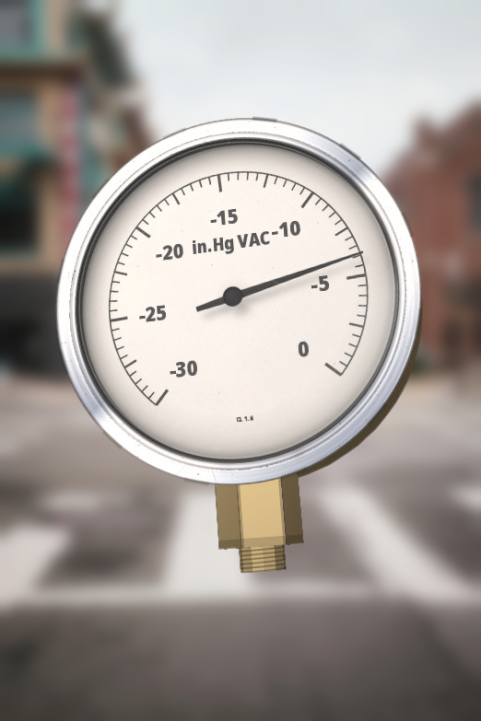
-6 inHg
